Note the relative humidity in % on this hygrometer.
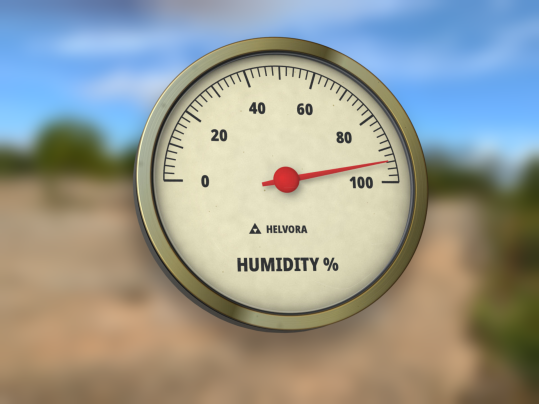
94 %
